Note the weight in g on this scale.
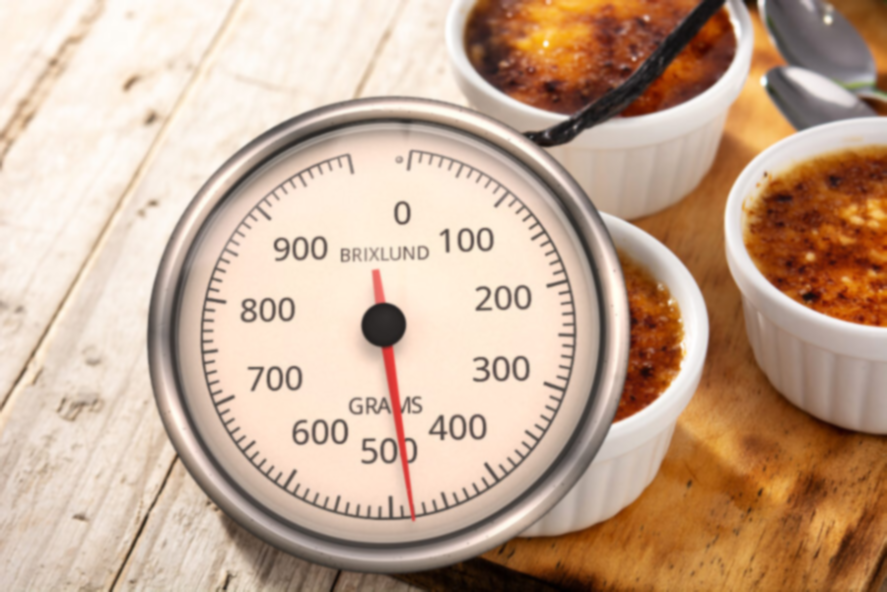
480 g
